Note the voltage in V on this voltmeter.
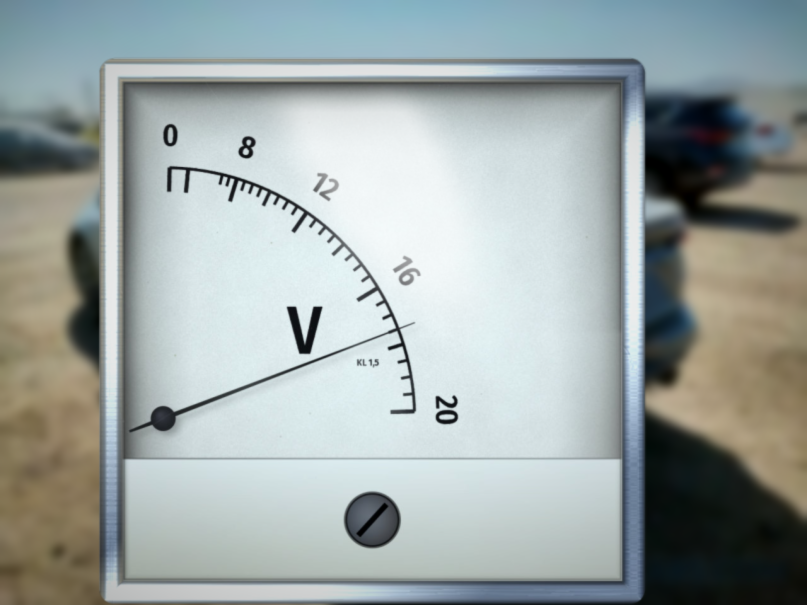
17.5 V
